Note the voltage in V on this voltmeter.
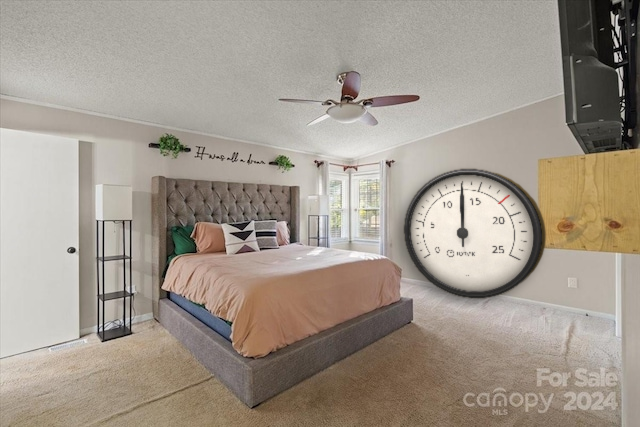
13 V
